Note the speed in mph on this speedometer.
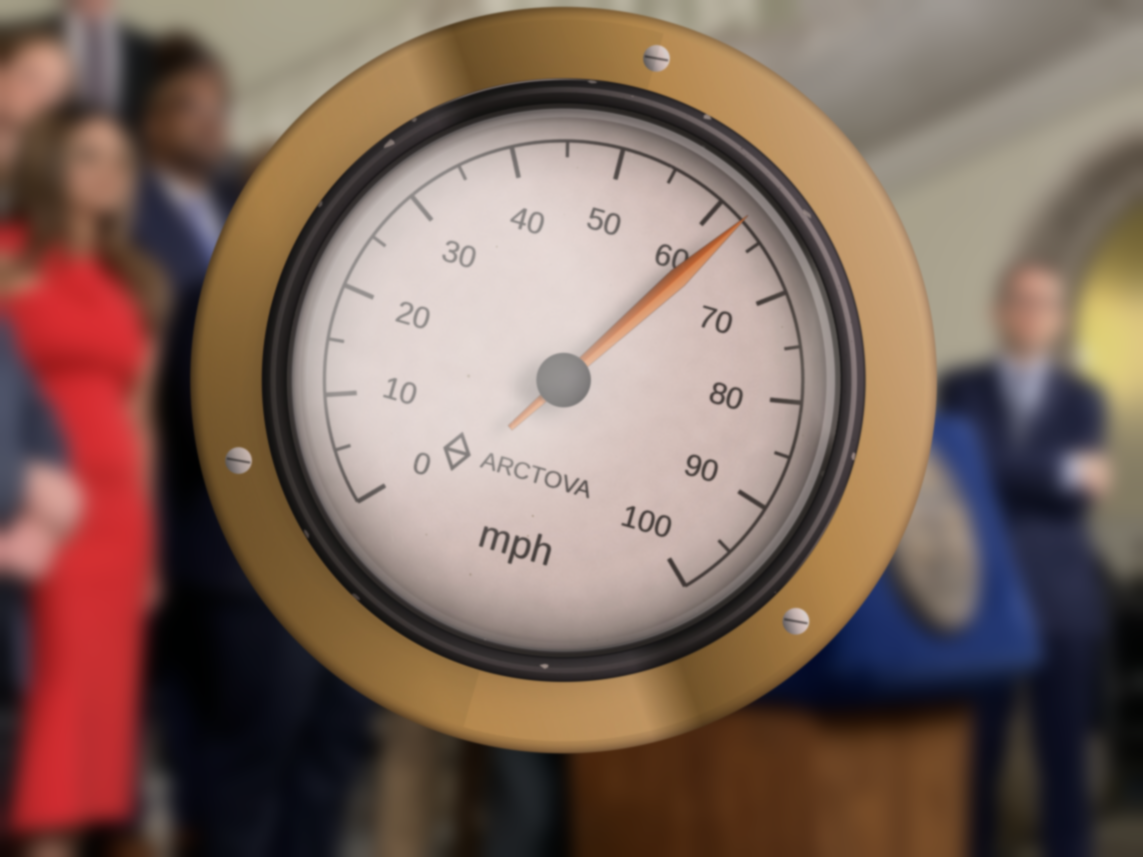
62.5 mph
